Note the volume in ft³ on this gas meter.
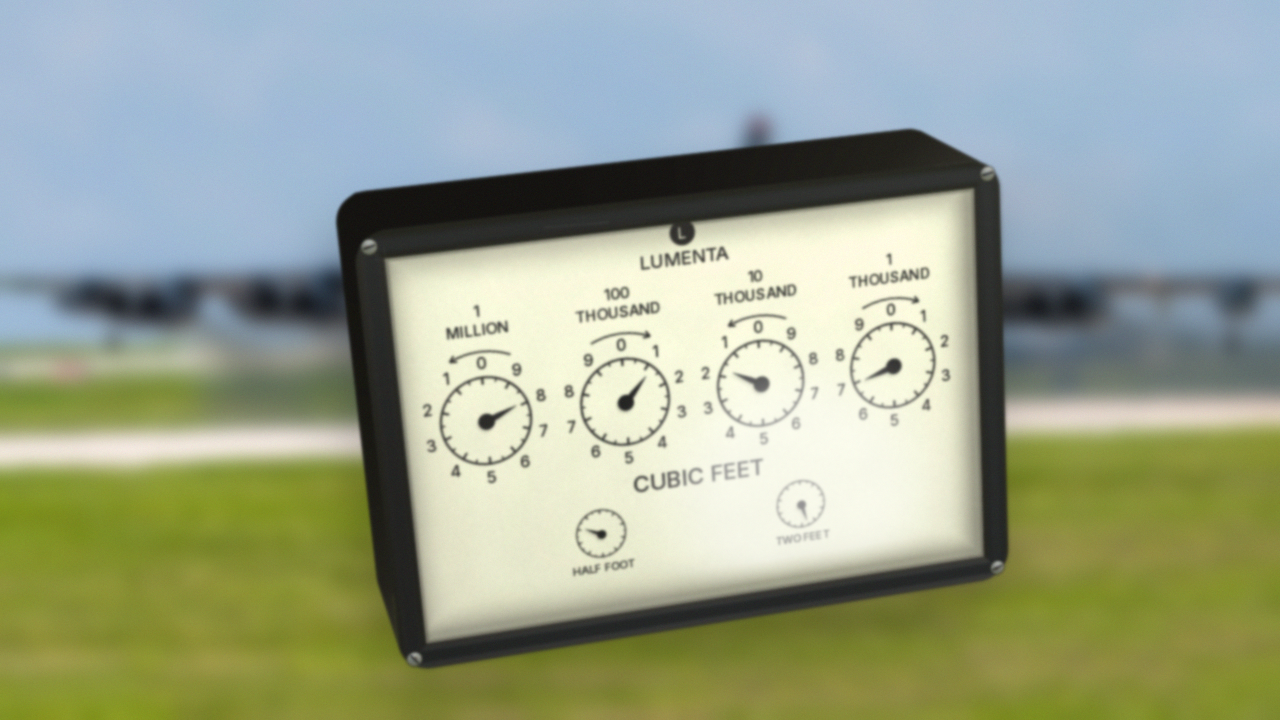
811700 ft³
